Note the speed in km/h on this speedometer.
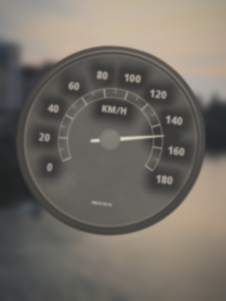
150 km/h
